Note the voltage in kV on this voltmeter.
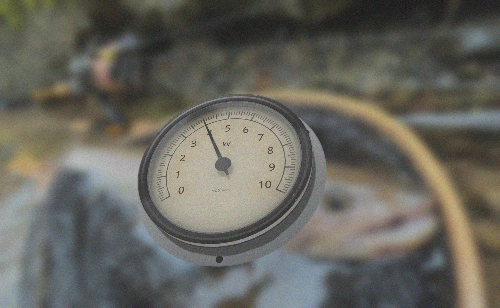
4 kV
